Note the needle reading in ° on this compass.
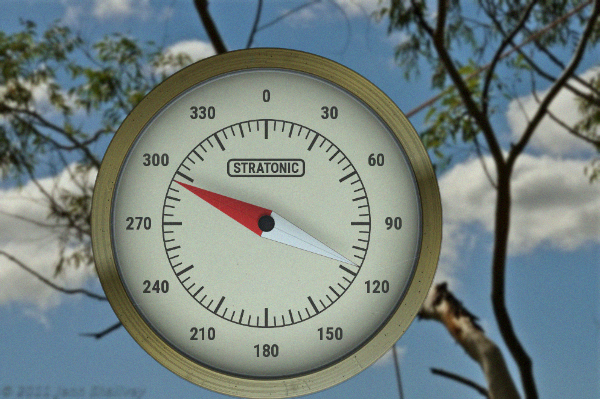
295 °
